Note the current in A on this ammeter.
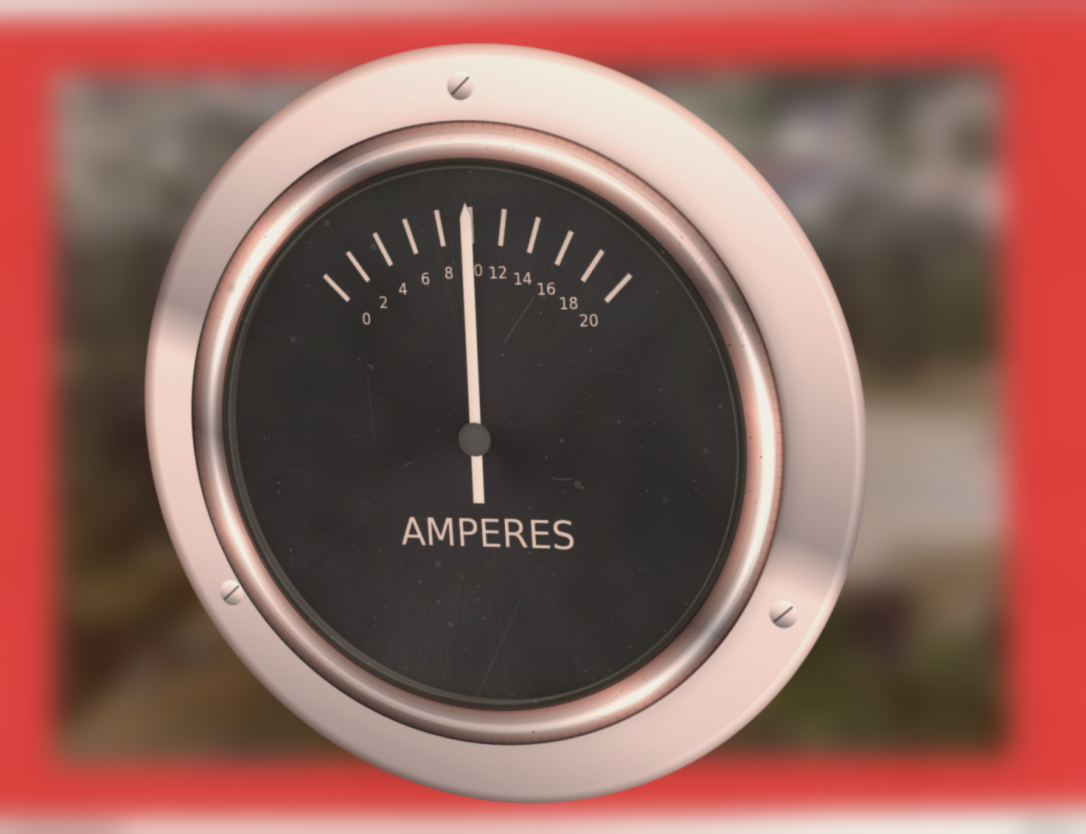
10 A
